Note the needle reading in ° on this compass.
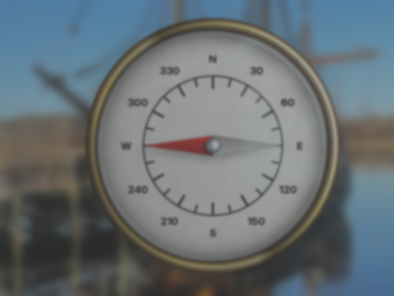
270 °
